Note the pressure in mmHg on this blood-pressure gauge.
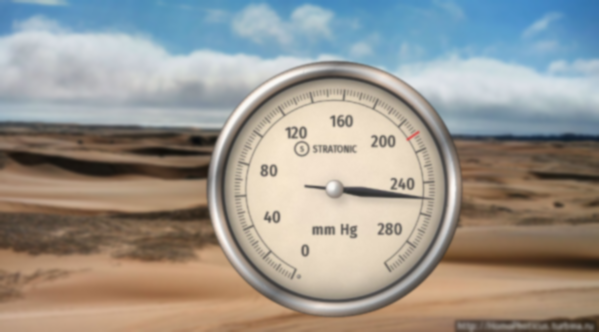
250 mmHg
